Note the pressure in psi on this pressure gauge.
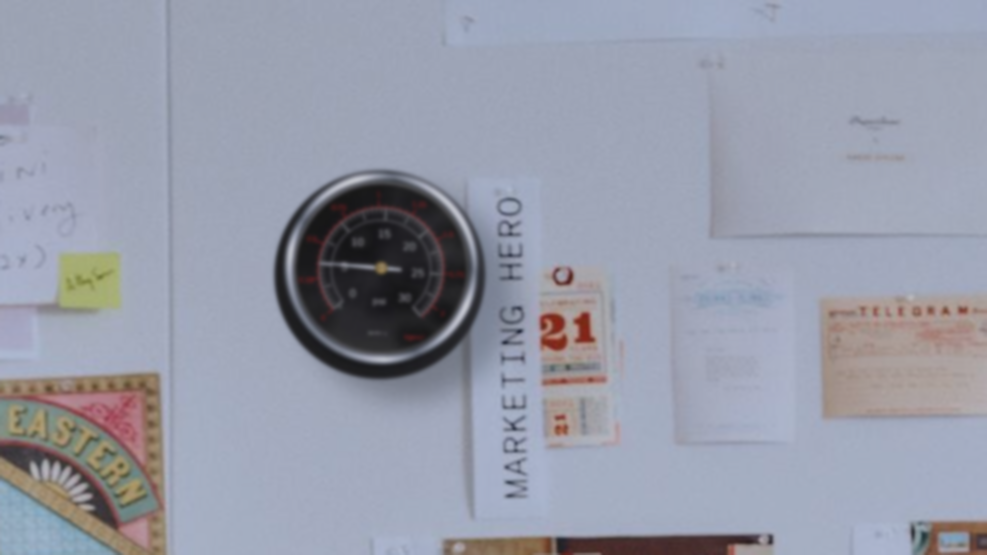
5 psi
